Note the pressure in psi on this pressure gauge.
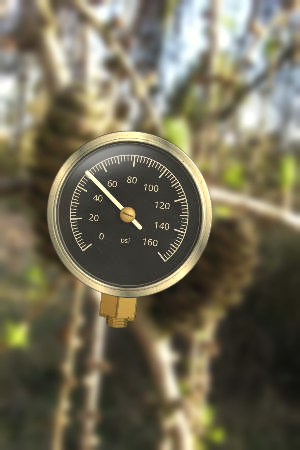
50 psi
